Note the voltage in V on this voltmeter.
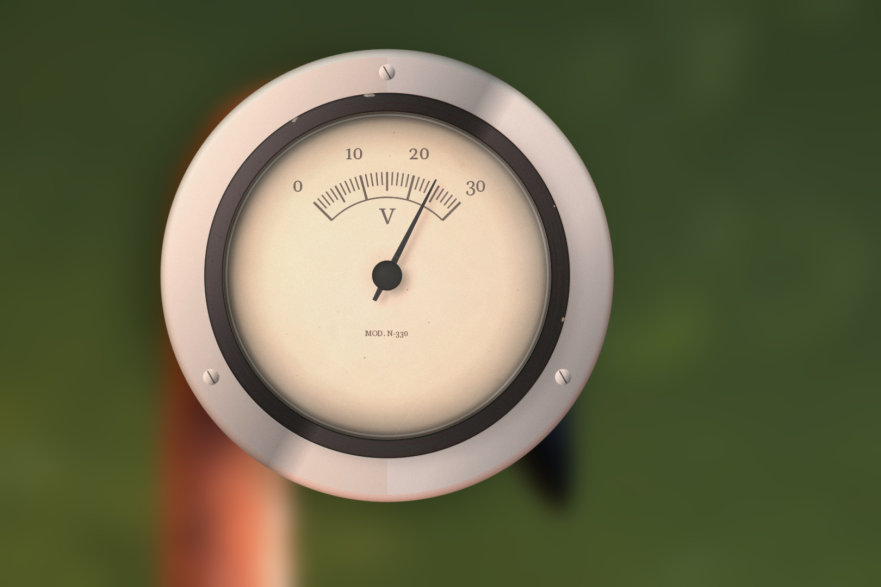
24 V
